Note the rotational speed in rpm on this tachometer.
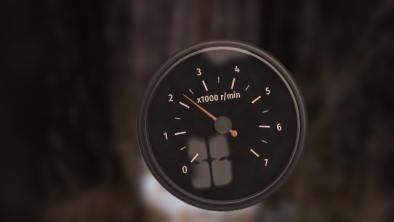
2250 rpm
